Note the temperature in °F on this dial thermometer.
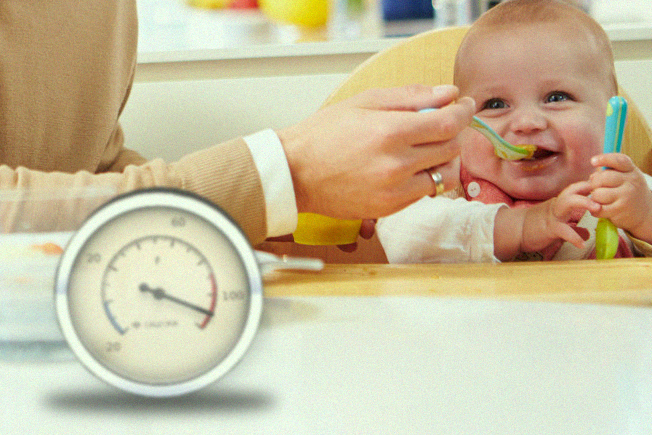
110 °F
